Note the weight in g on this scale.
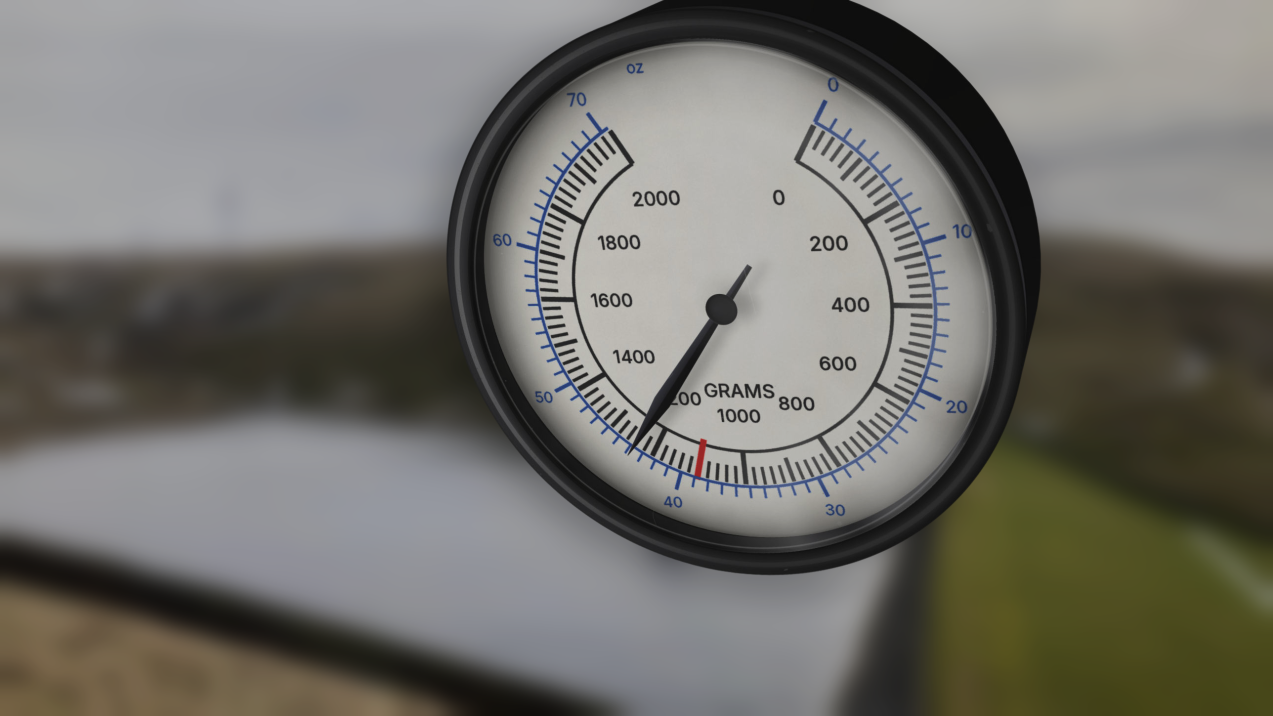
1240 g
